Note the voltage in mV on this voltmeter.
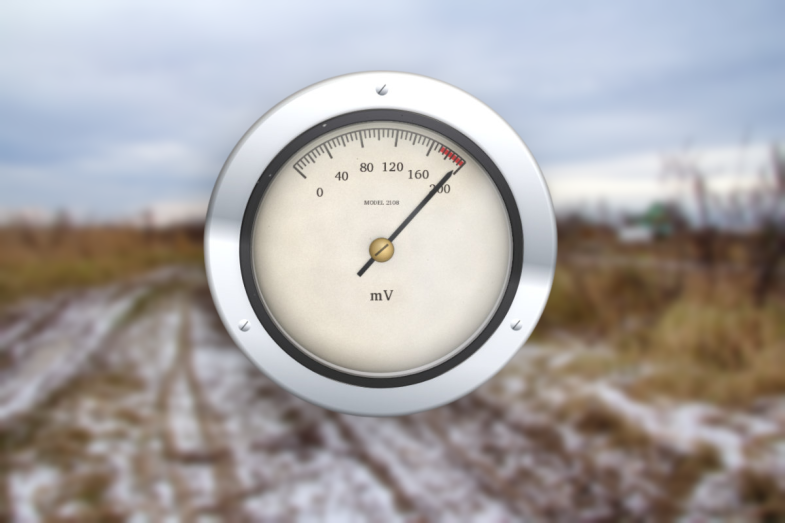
195 mV
